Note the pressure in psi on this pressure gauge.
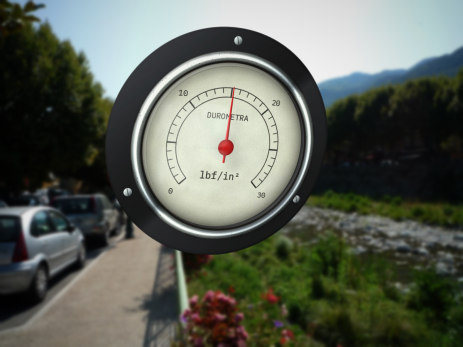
15 psi
